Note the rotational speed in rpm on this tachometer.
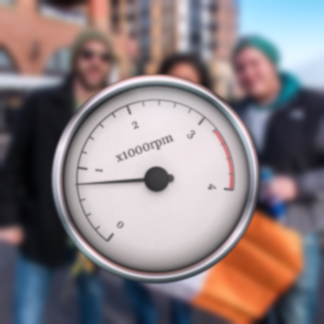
800 rpm
